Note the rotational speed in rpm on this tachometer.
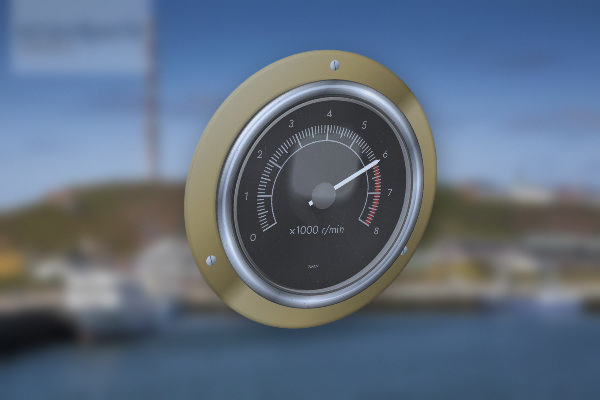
6000 rpm
